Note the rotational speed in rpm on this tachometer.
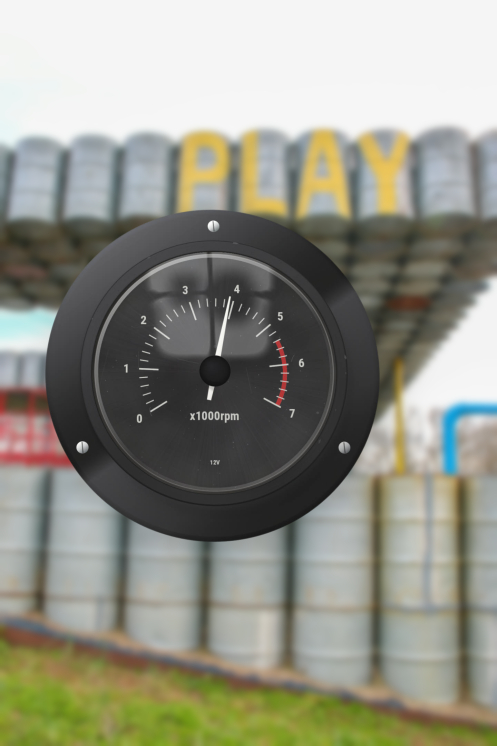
3900 rpm
